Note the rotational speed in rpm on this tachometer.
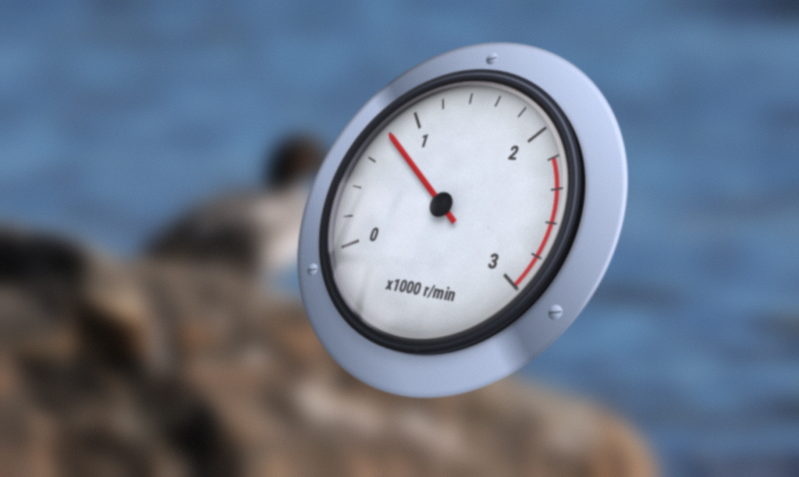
800 rpm
